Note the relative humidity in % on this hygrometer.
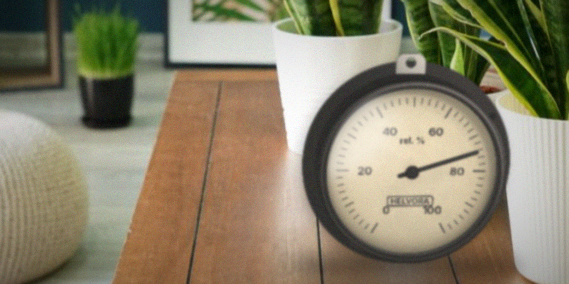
74 %
